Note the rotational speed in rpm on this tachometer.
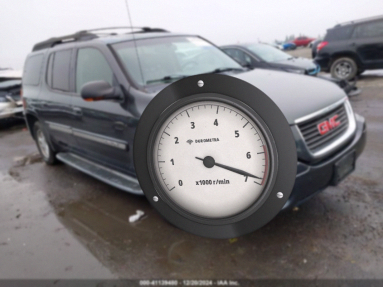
6800 rpm
